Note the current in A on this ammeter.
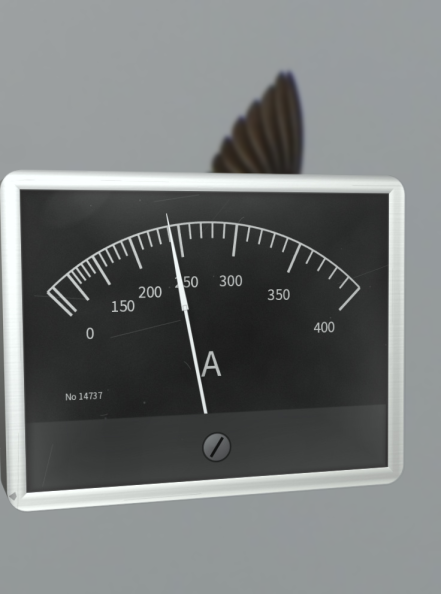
240 A
